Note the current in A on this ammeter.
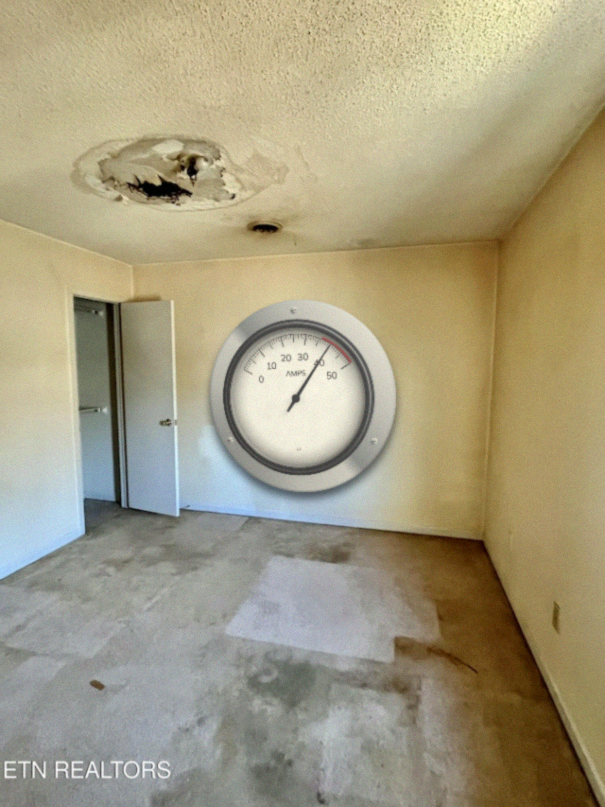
40 A
